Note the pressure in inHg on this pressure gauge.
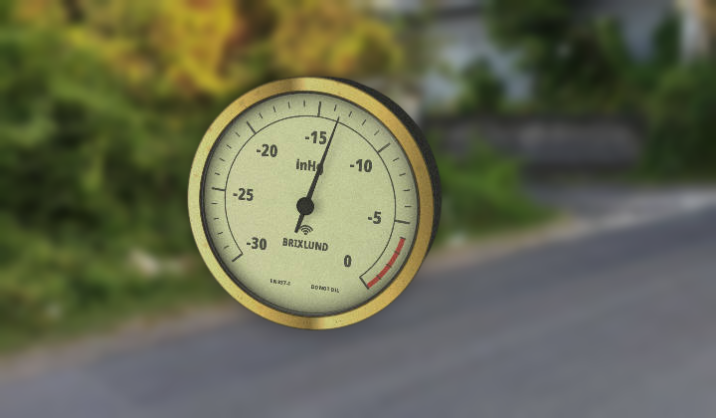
-13.5 inHg
